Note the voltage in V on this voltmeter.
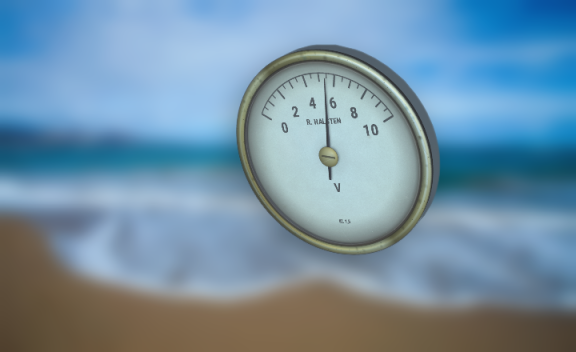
5.5 V
